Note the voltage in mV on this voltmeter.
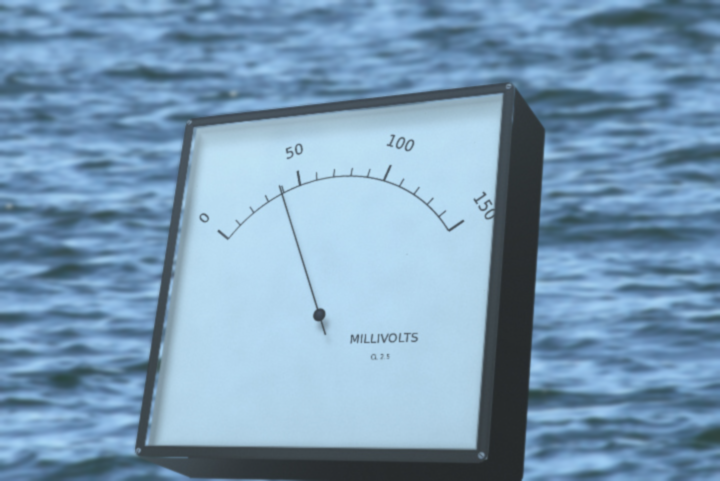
40 mV
